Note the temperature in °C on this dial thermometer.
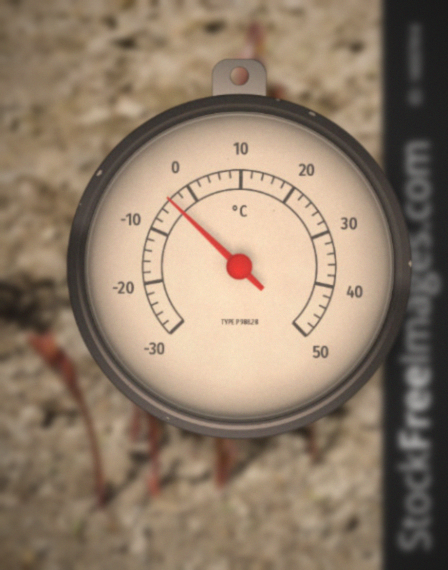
-4 °C
